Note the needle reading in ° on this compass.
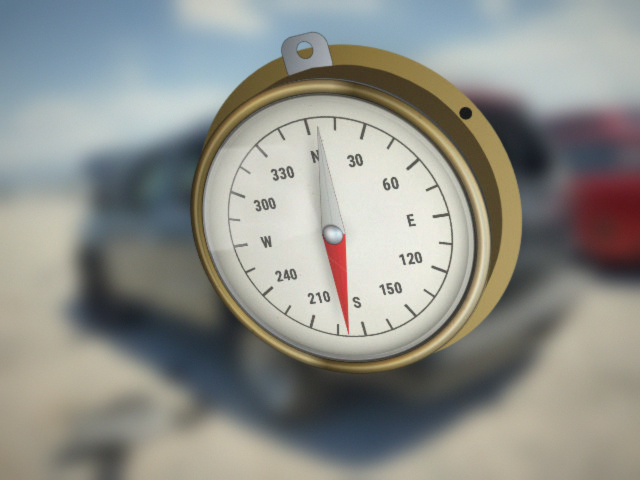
187.5 °
